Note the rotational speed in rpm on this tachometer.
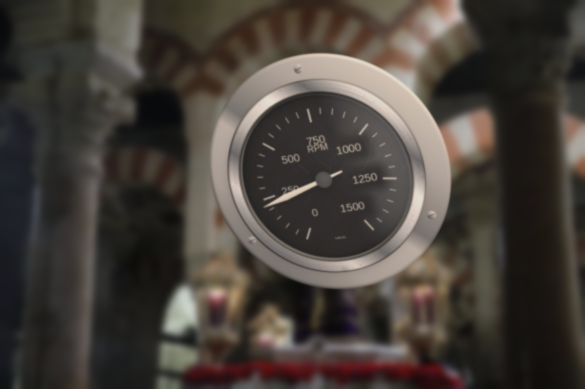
225 rpm
